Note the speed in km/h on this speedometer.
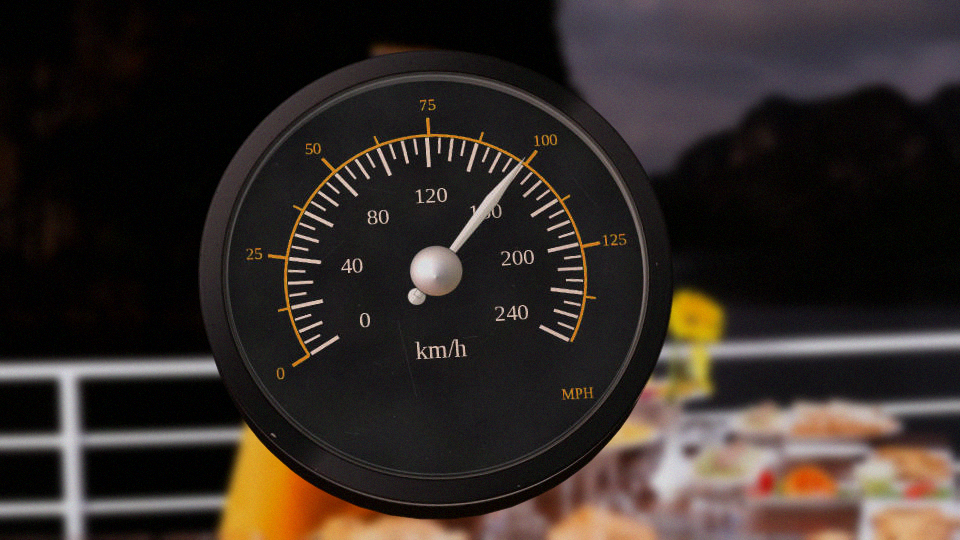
160 km/h
